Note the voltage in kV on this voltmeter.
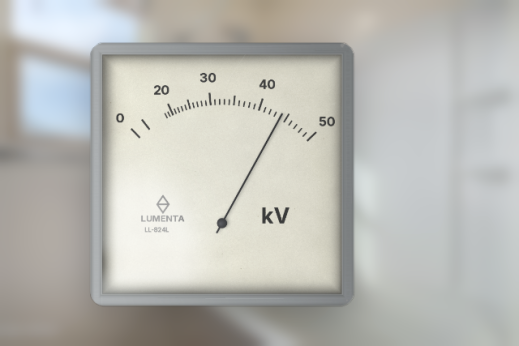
44 kV
